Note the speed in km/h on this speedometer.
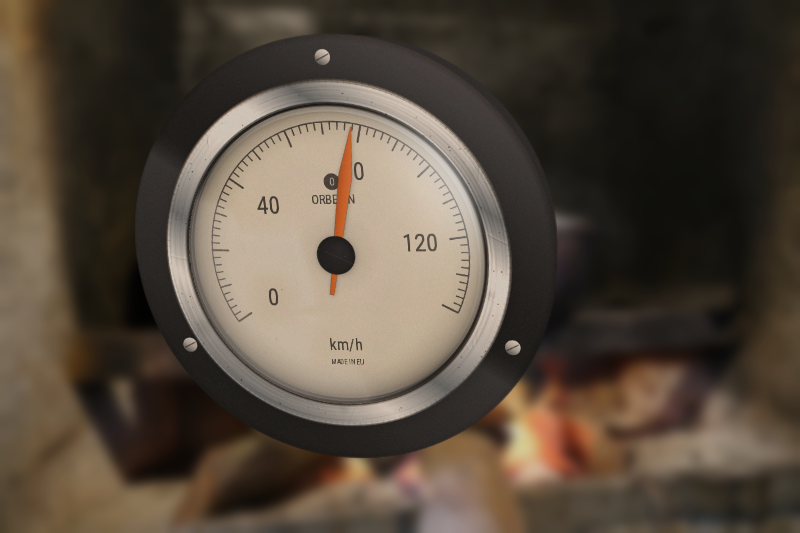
78 km/h
